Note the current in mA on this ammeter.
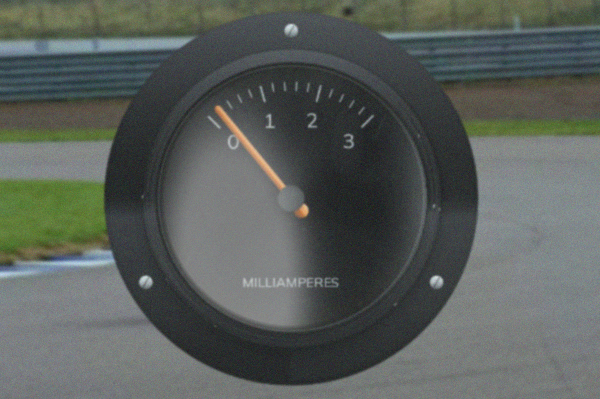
0.2 mA
